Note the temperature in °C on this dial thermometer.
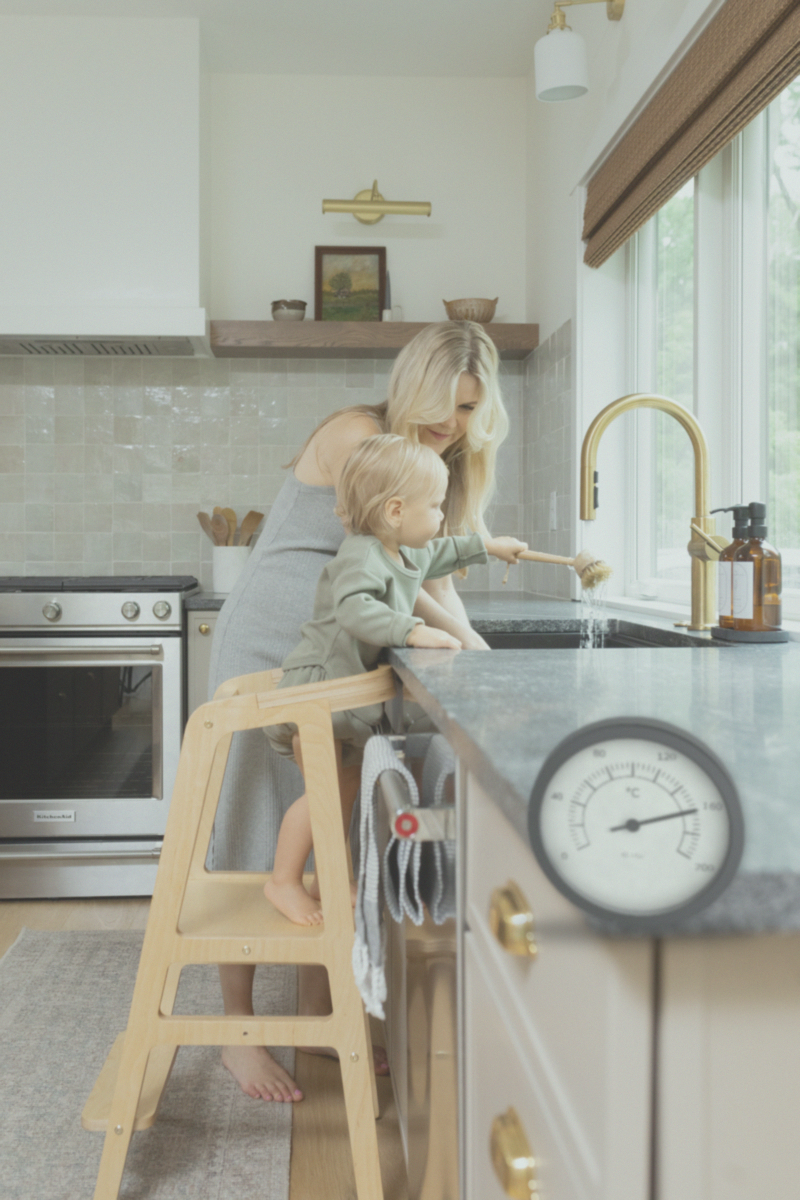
160 °C
